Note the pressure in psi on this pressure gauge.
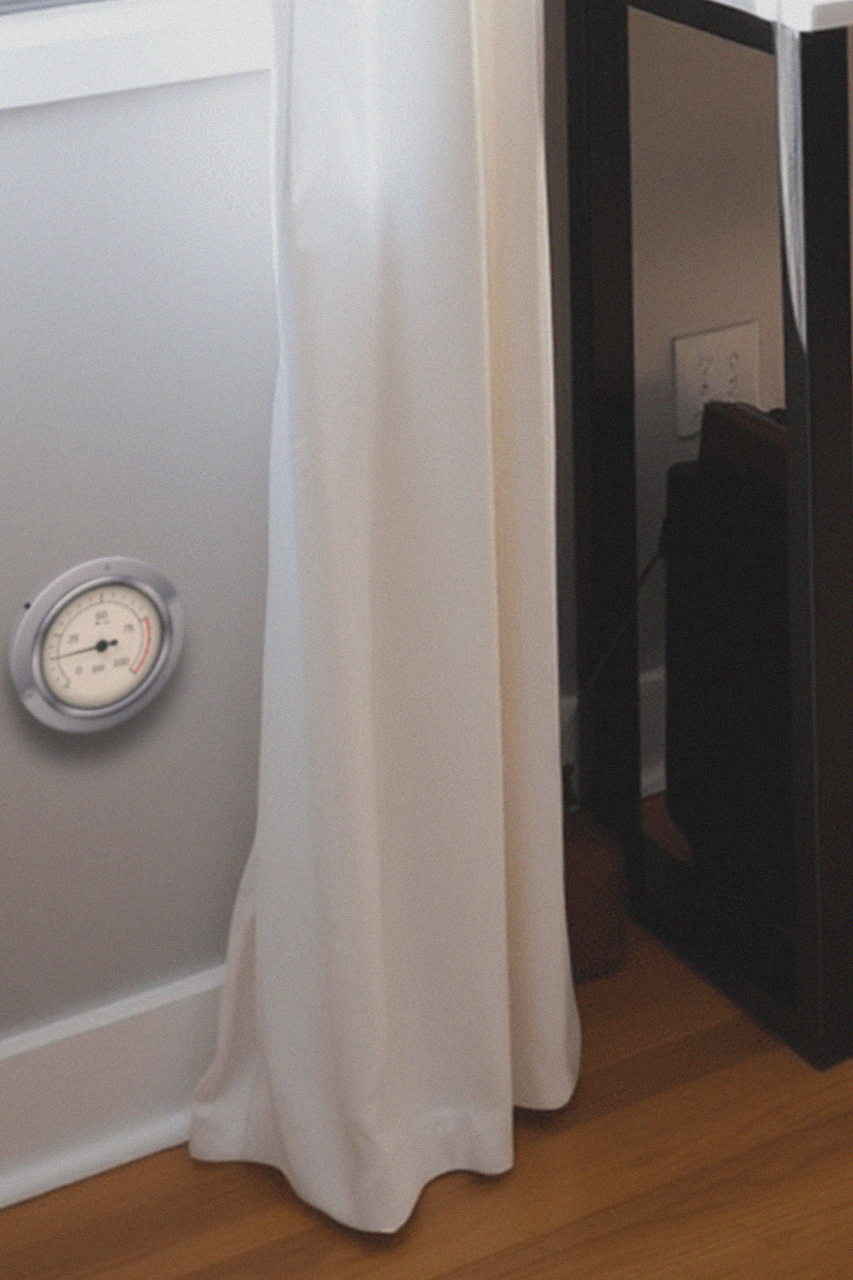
15 psi
